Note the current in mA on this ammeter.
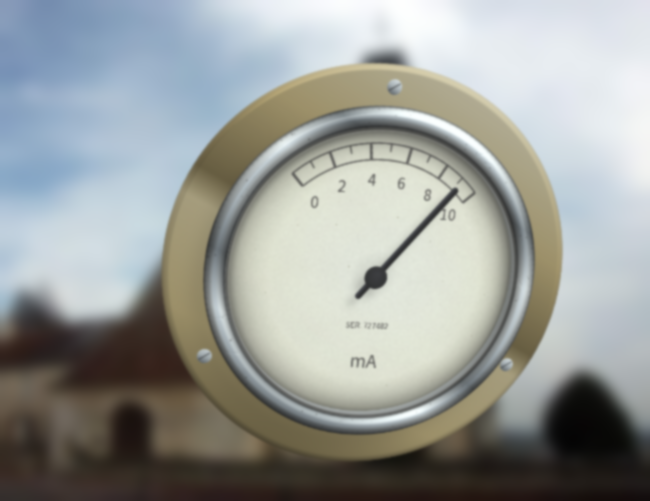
9 mA
